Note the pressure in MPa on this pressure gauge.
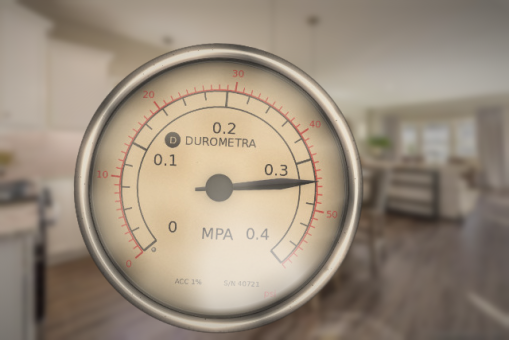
0.32 MPa
